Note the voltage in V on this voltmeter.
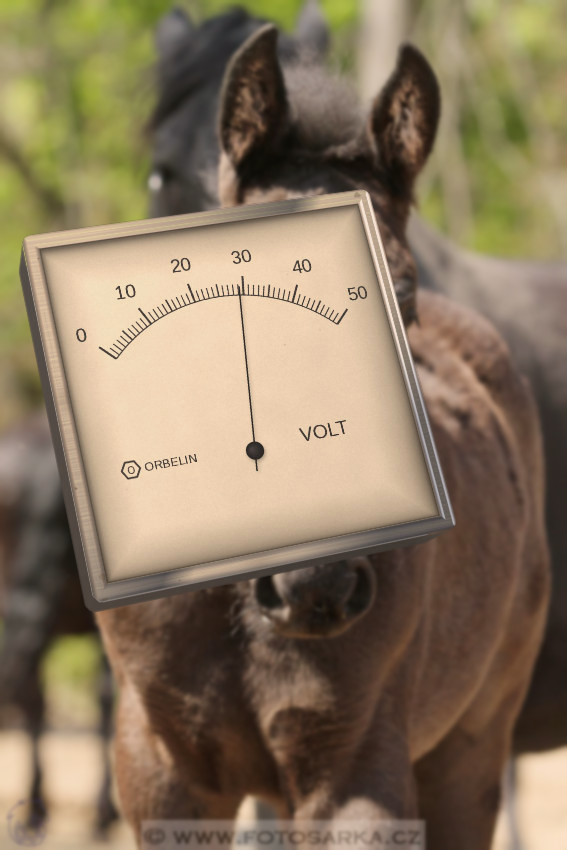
29 V
